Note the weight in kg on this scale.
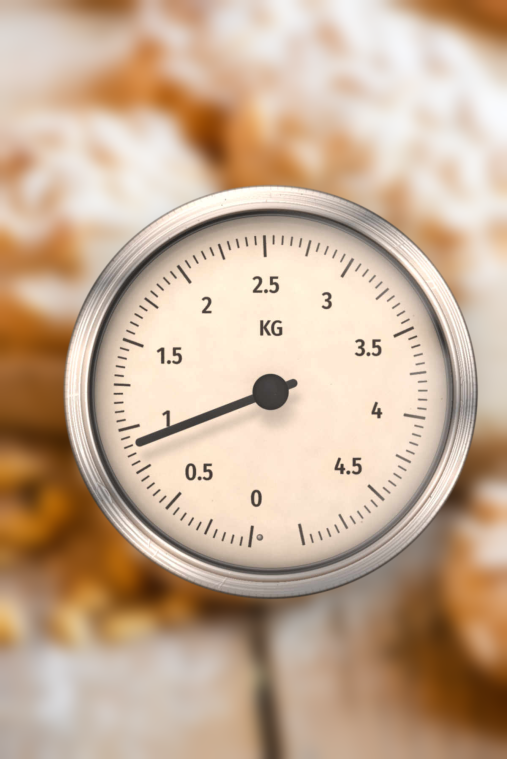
0.9 kg
